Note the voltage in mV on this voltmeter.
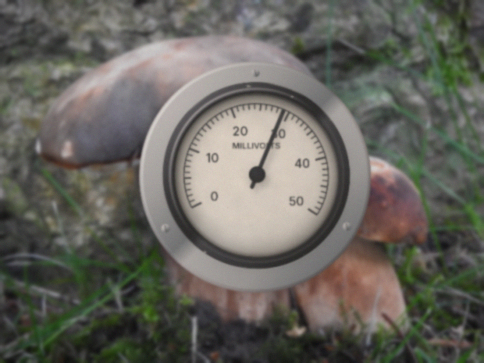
29 mV
